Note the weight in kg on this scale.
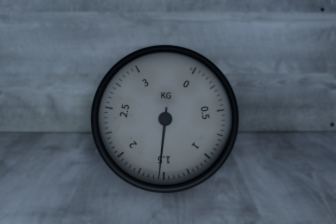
1.55 kg
